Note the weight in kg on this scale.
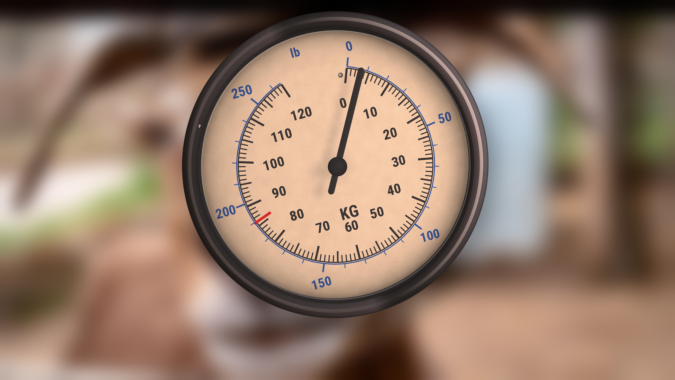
3 kg
